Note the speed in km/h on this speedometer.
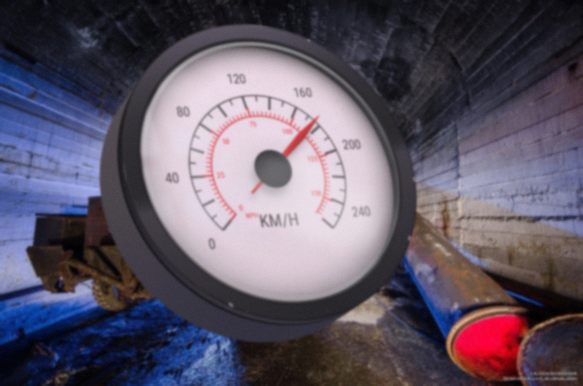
175 km/h
